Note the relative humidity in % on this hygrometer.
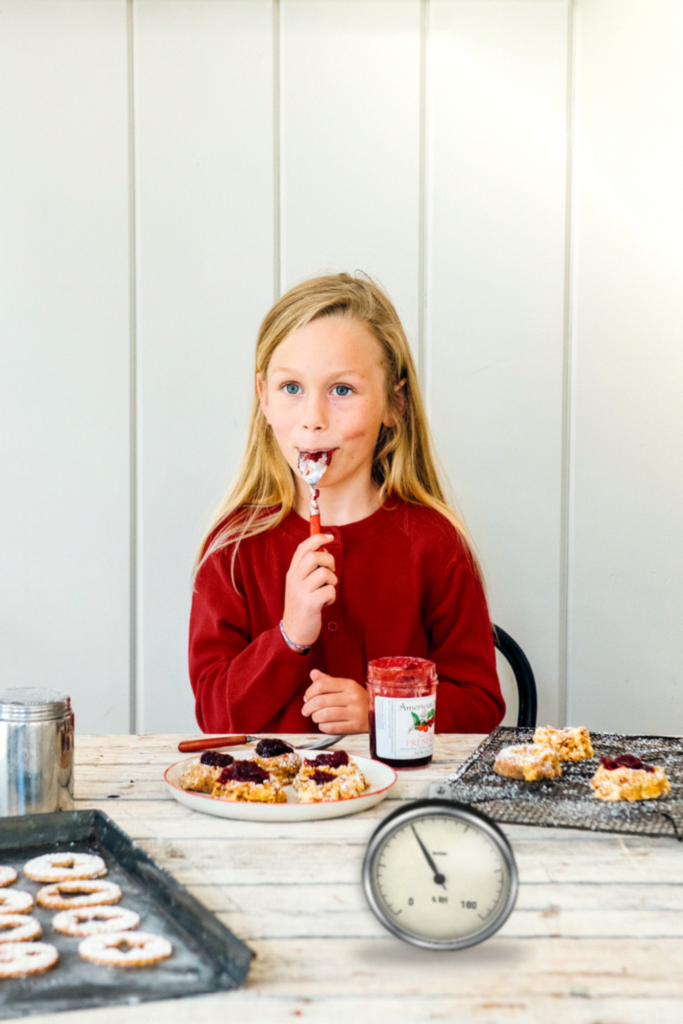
40 %
